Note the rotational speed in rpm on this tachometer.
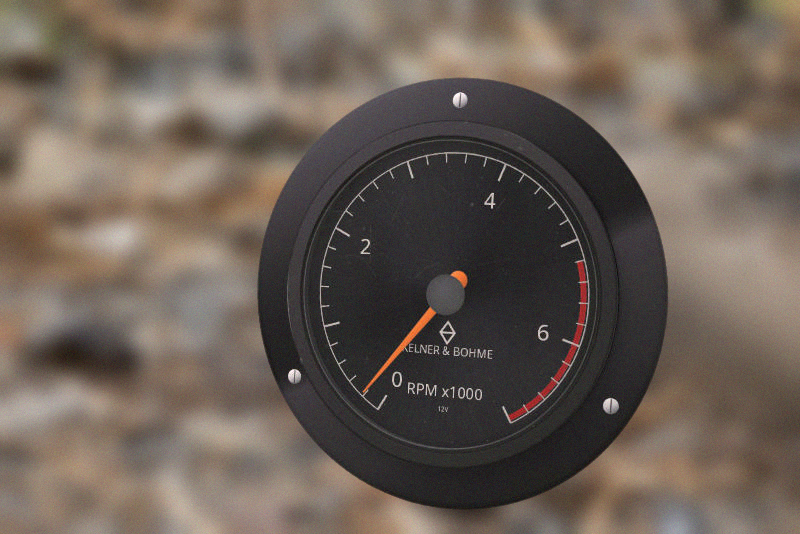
200 rpm
